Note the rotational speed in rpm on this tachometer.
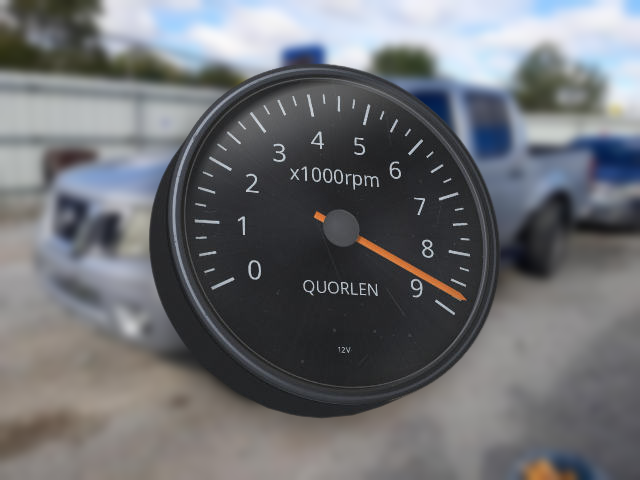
8750 rpm
